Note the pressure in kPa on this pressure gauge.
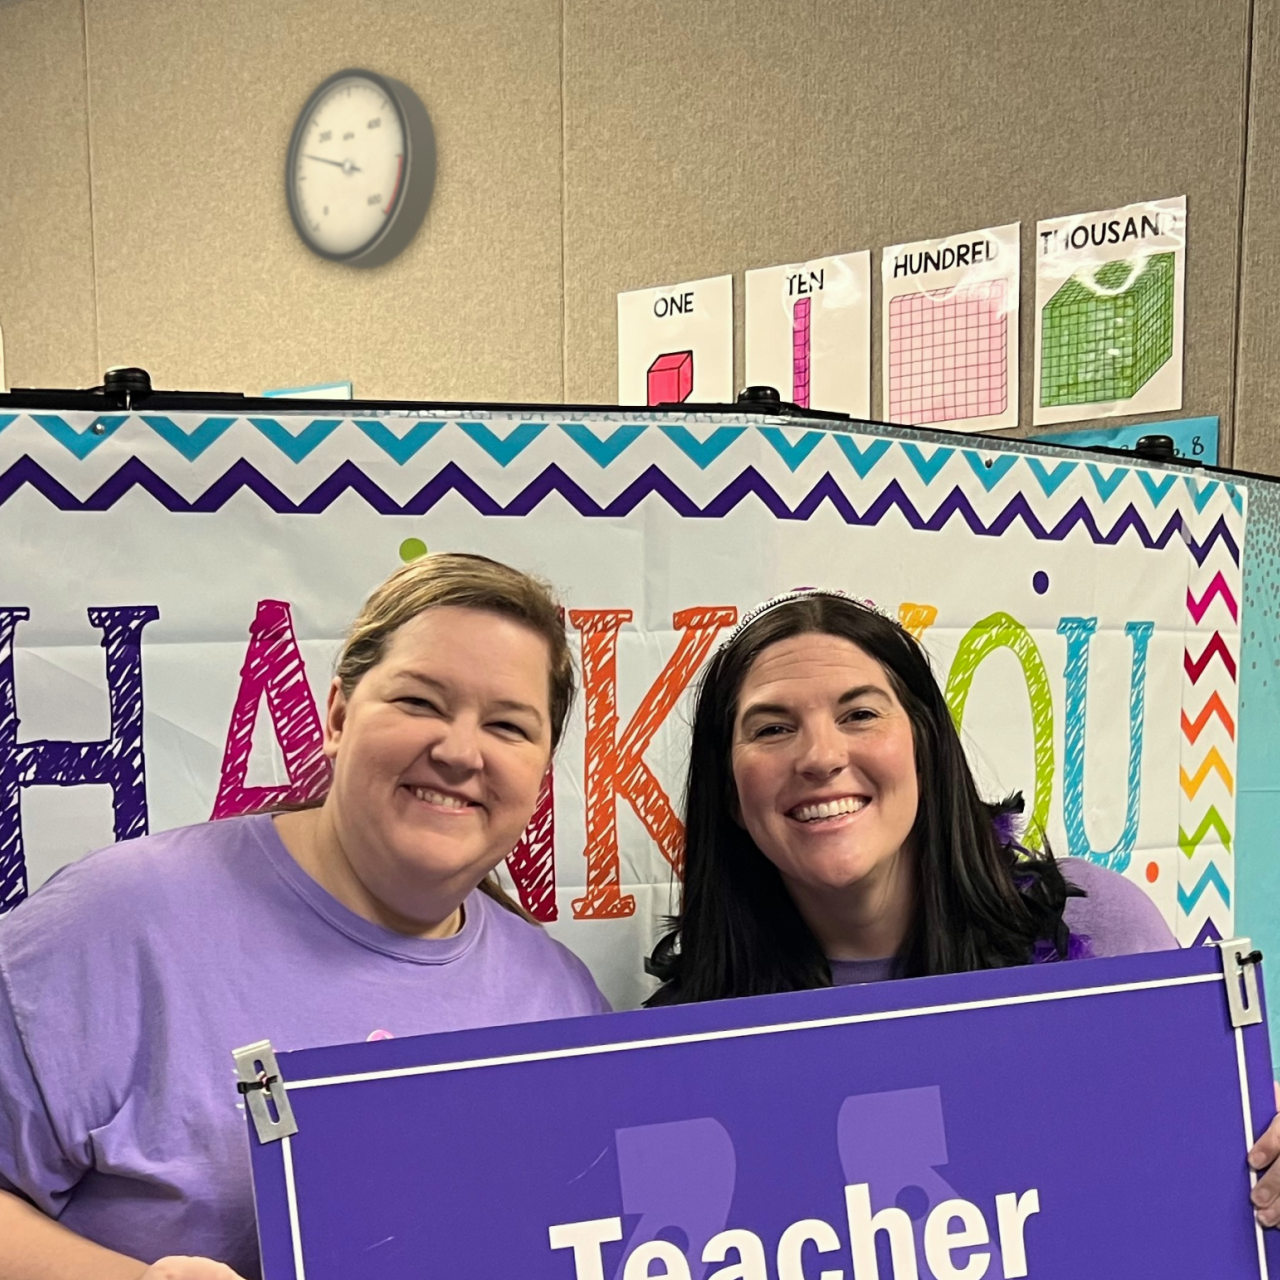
140 kPa
